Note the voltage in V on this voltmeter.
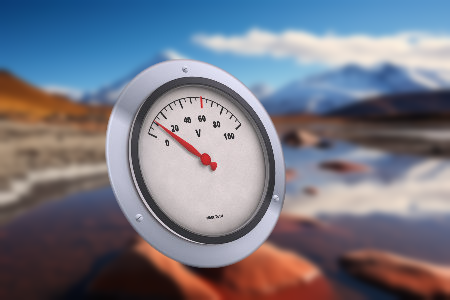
10 V
